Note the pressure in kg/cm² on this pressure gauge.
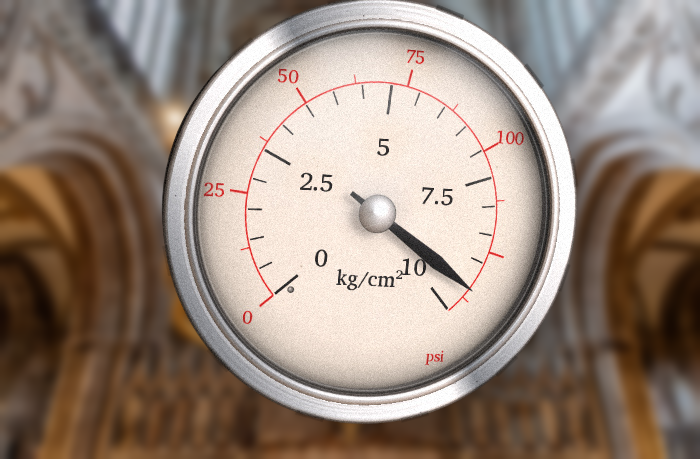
9.5 kg/cm²
